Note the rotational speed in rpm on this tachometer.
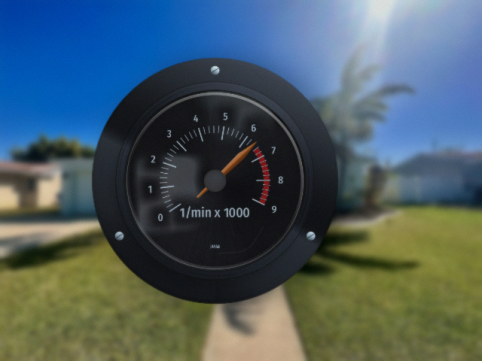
6400 rpm
